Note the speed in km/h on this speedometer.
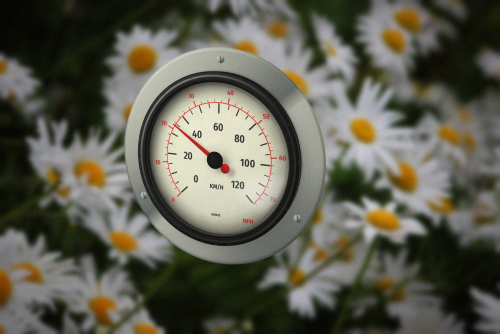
35 km/h
